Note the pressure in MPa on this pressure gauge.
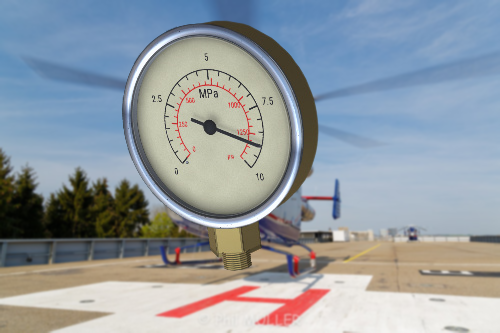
9 MPa
